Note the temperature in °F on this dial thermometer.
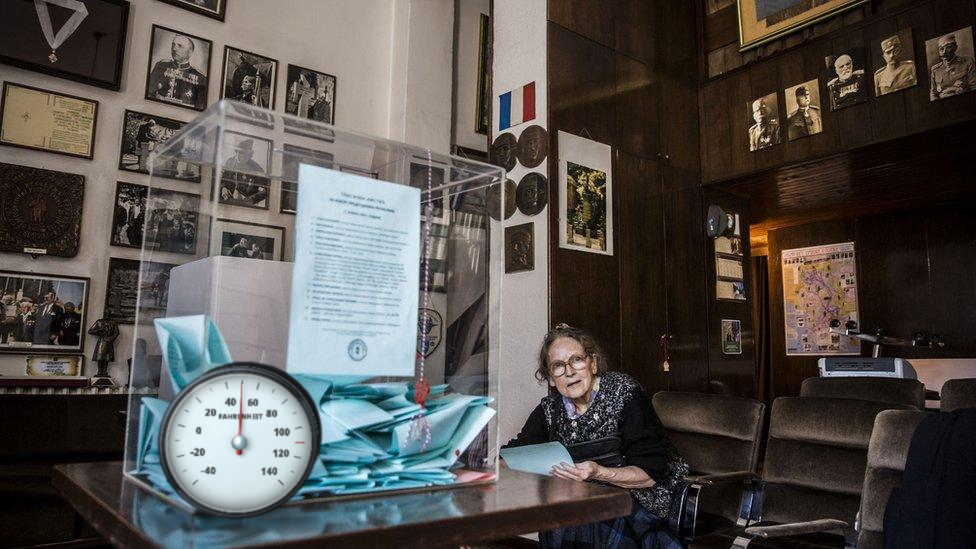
50 °F
